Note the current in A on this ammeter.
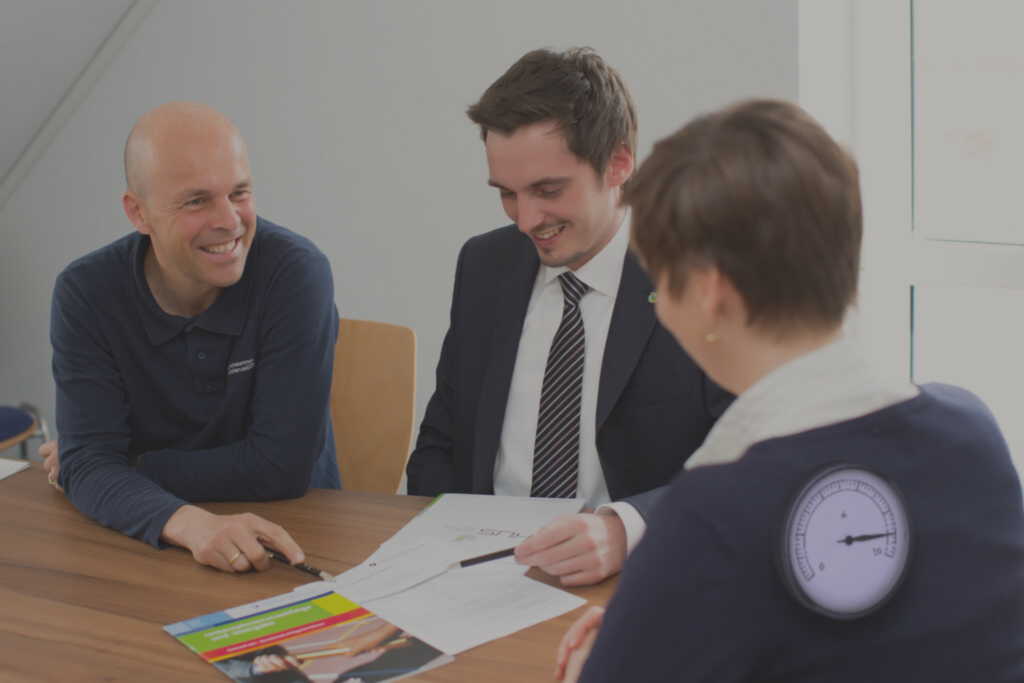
9 A
